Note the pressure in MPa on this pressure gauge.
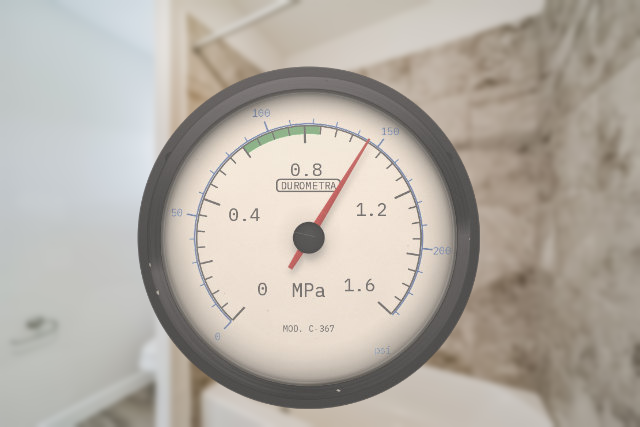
1 MPa
